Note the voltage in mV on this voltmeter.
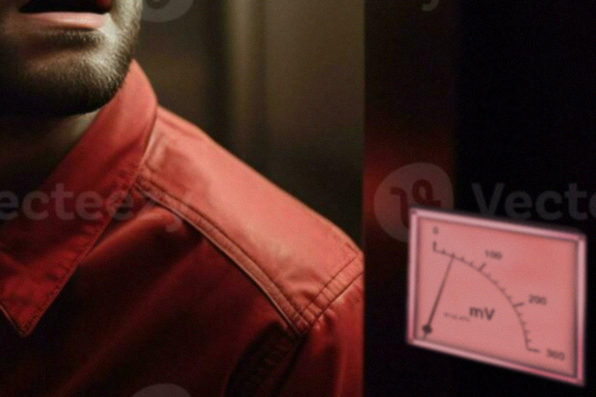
40 mV
